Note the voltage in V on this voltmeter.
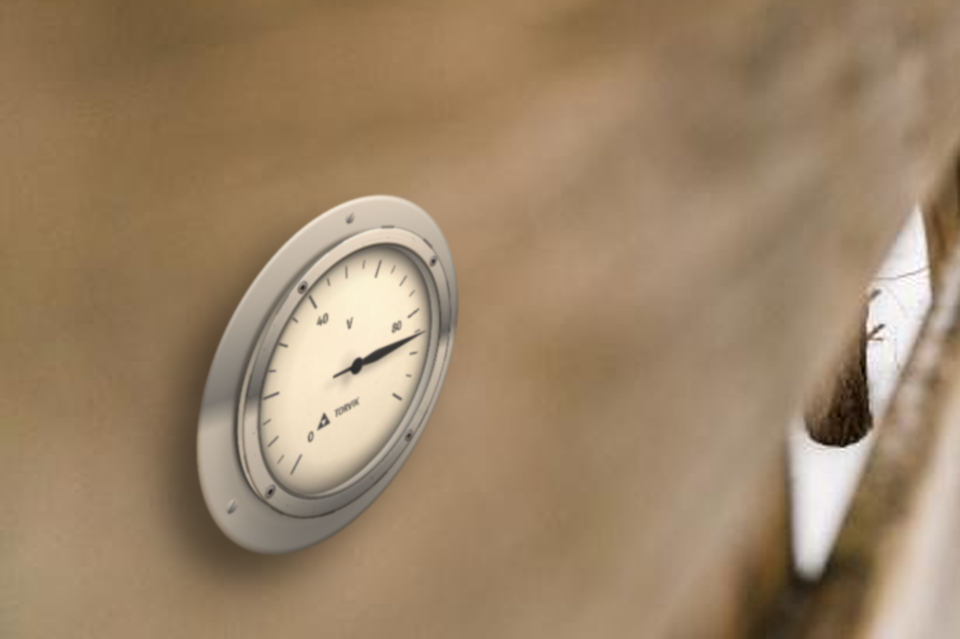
85 V
